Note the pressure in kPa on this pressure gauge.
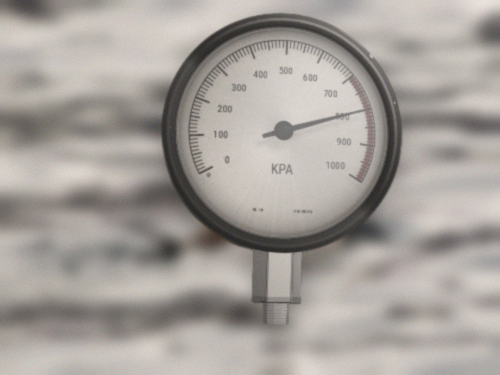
800 kPa
